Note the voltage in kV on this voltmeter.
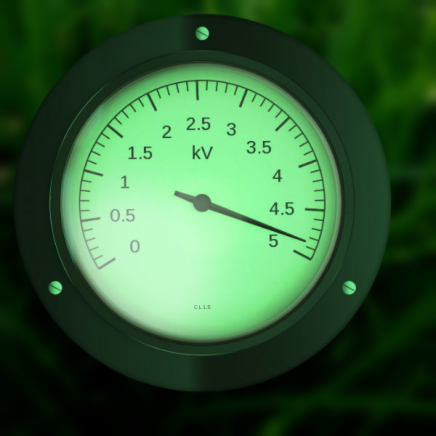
4.85 kV
